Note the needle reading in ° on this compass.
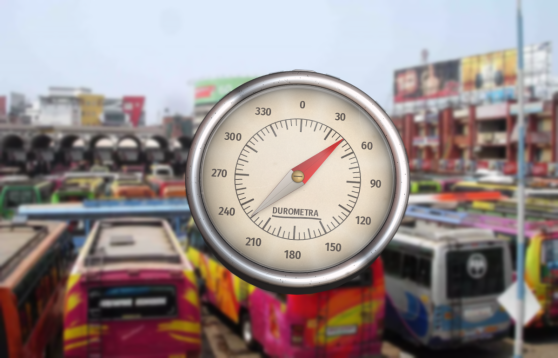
45 °
